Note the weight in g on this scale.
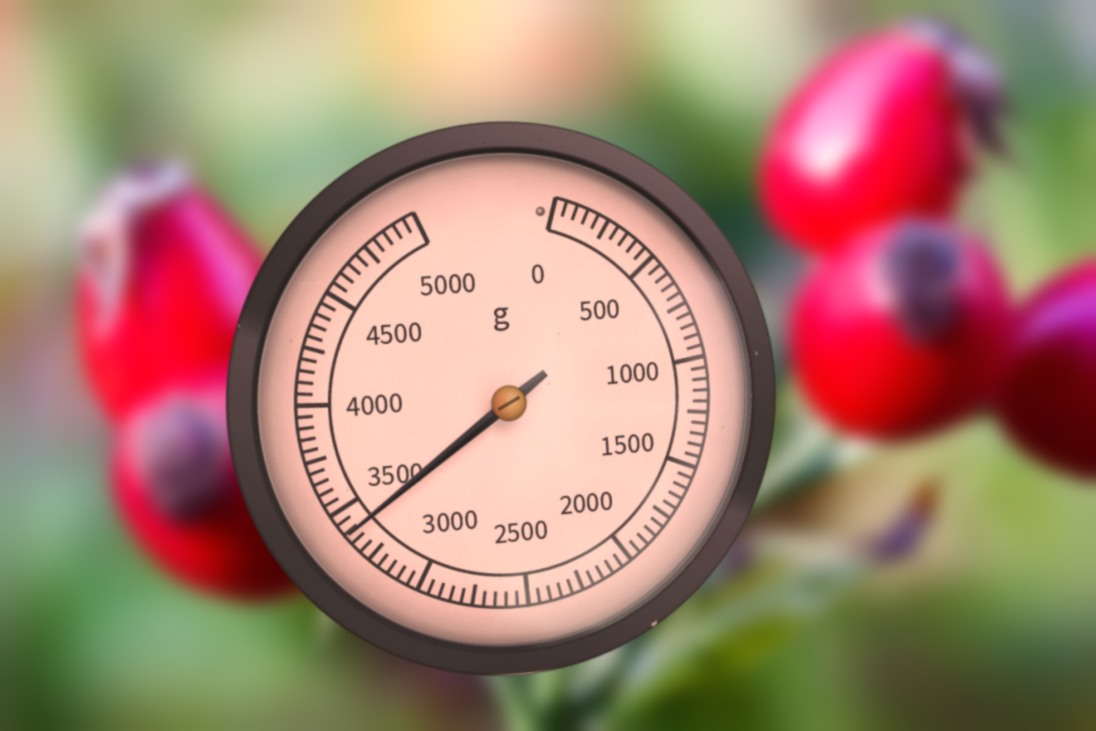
3400 g
